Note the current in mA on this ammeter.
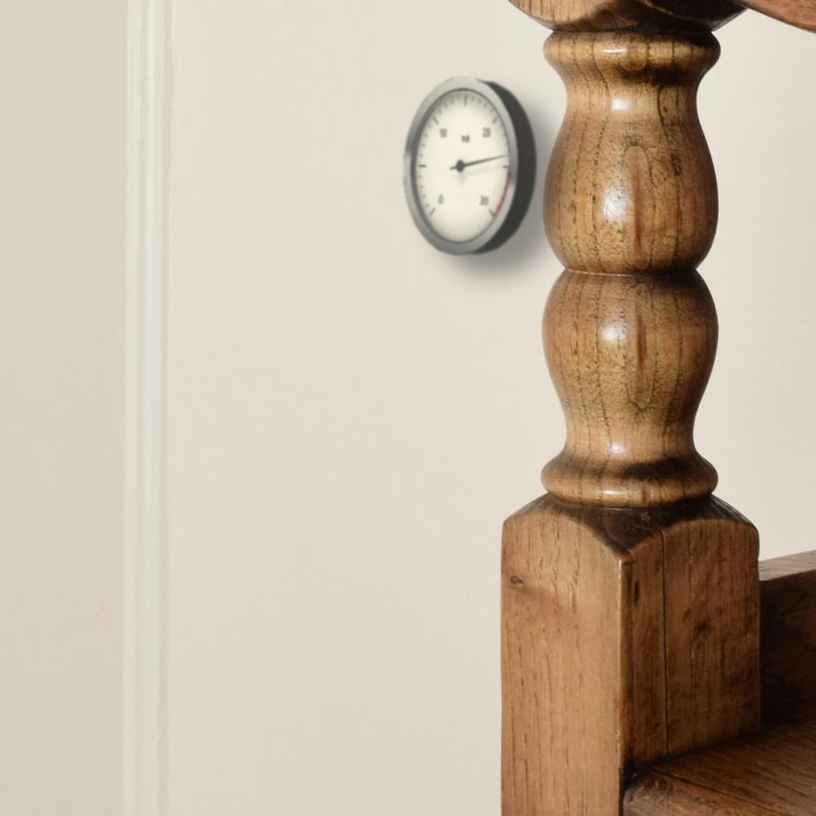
24 mA
